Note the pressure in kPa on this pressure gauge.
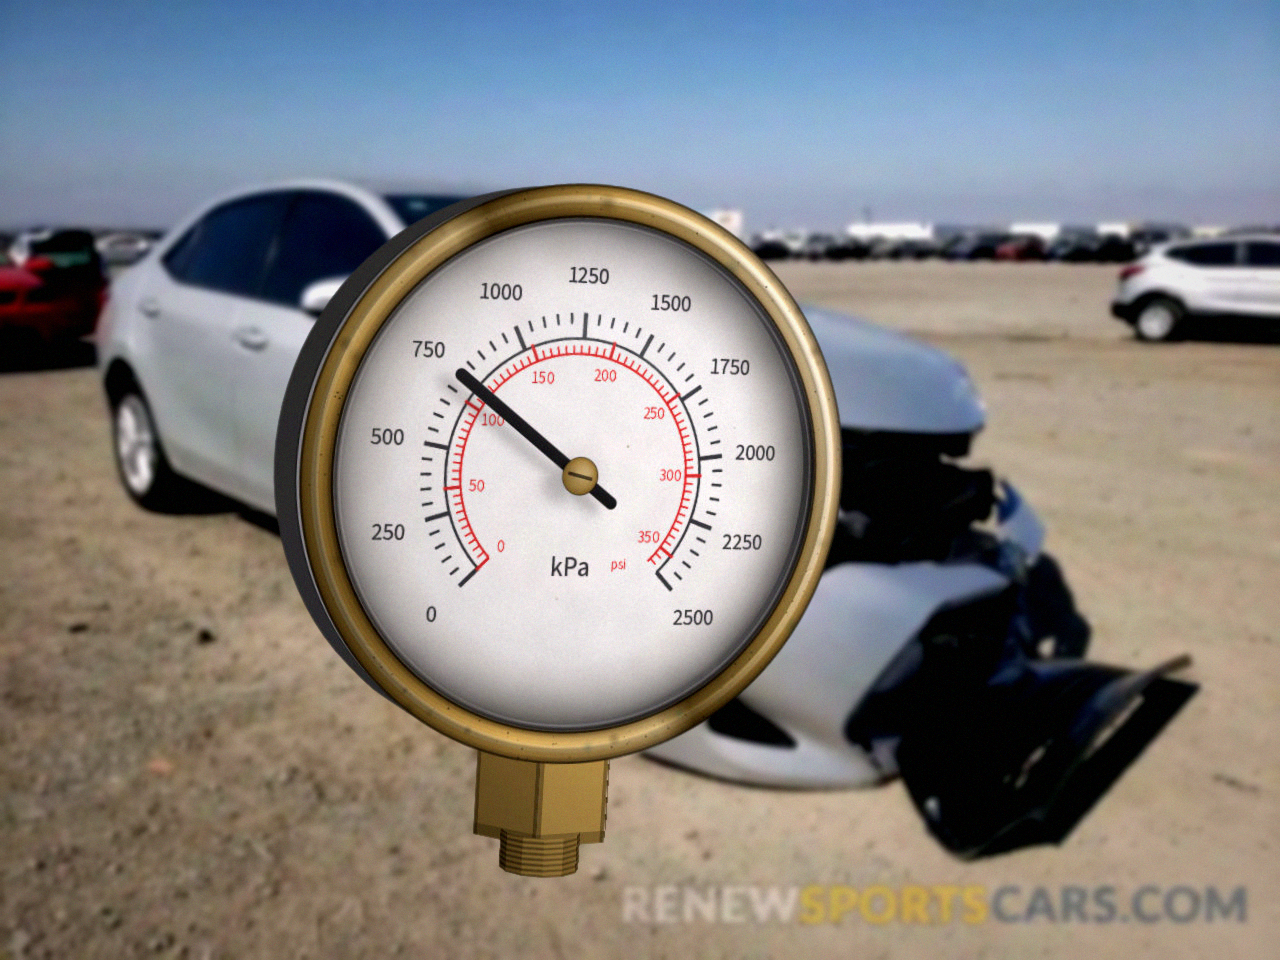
750 kPa
